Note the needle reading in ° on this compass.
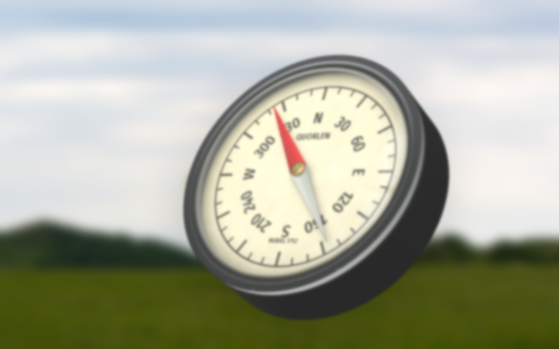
325 °
